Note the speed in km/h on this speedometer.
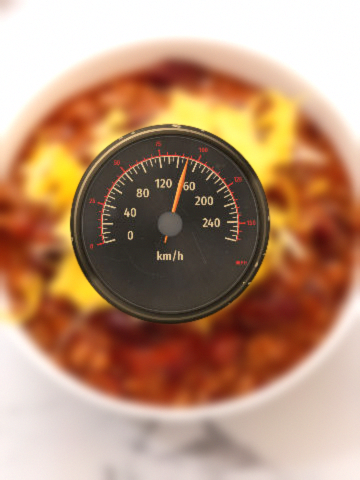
150 km/h
